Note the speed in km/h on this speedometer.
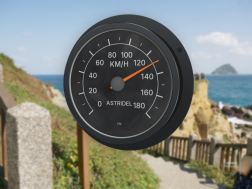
130 km/h
